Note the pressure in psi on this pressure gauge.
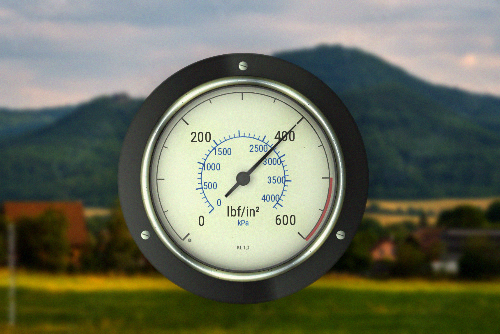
400 psi
